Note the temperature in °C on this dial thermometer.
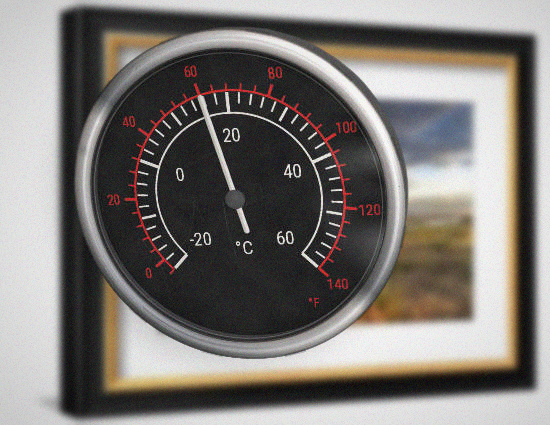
16 °C
